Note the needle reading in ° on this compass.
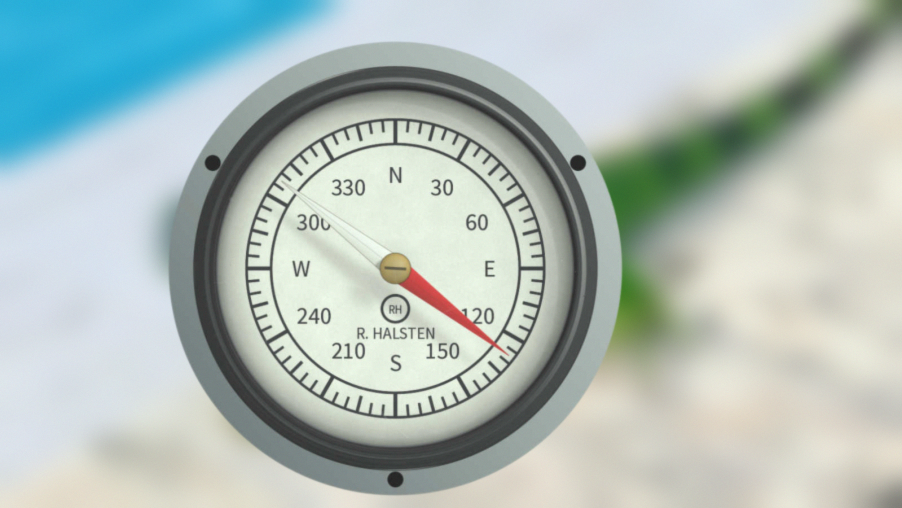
127.5 °
